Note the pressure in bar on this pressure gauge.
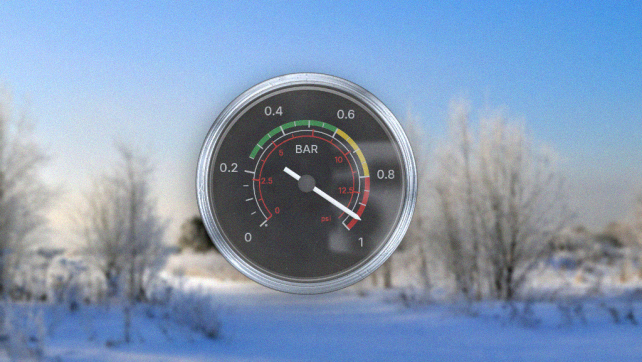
0.95 bar
